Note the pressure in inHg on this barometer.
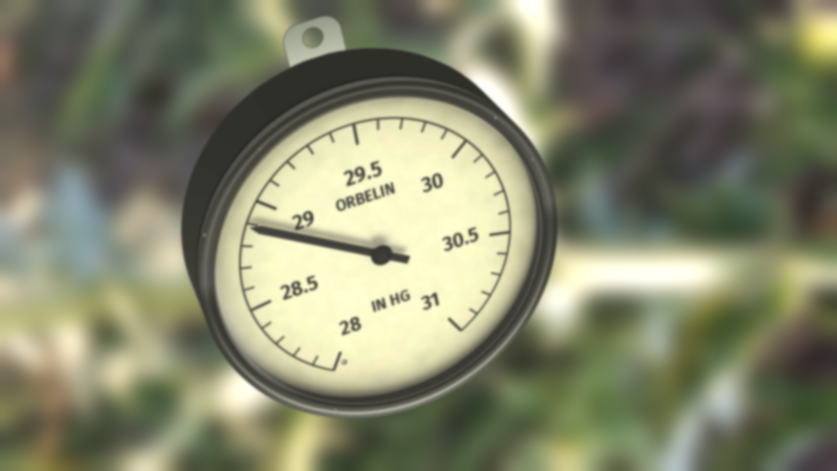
28.9 inHg
